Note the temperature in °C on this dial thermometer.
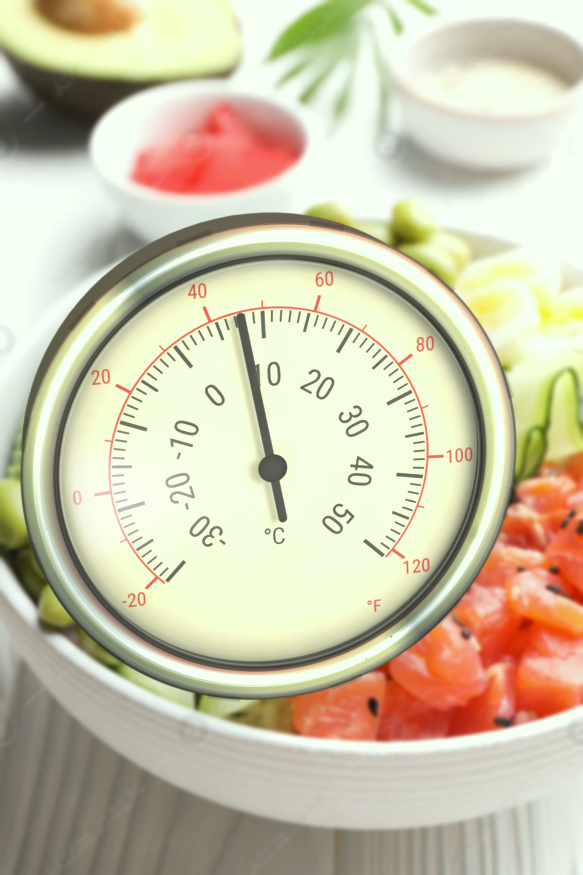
7.5 °C
